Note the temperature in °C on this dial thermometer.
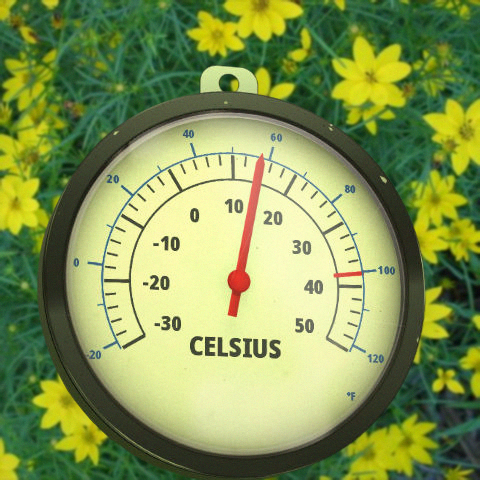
14 °C
